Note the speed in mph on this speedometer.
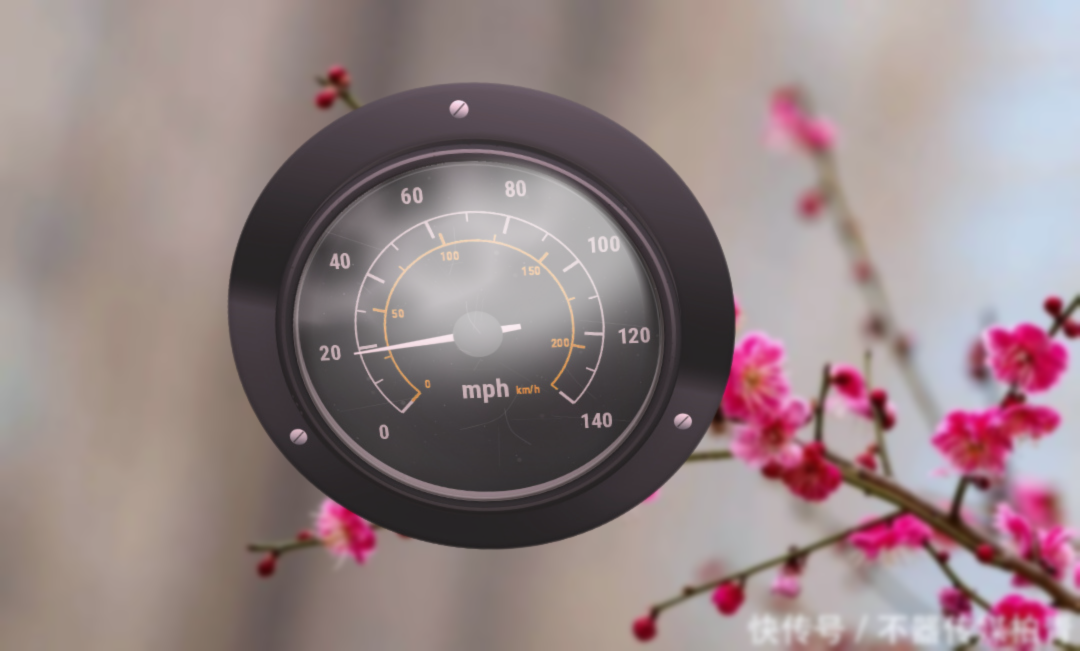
20 mph
